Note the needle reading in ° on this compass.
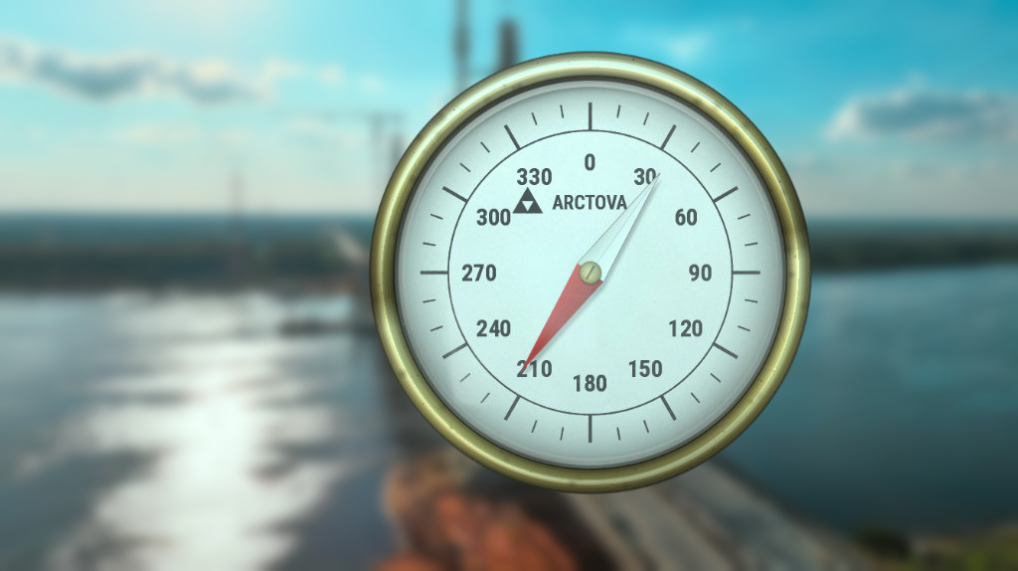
215 °
